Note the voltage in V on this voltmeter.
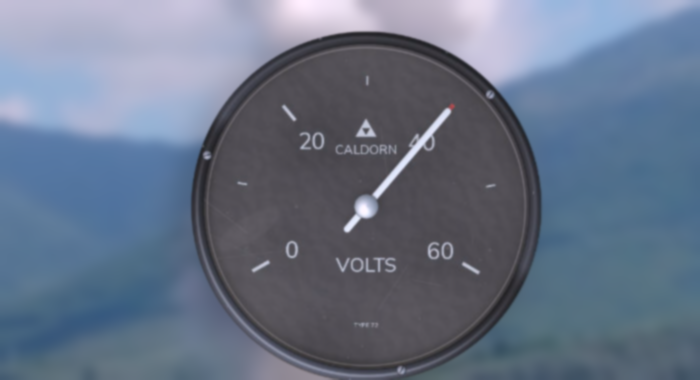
40 V
